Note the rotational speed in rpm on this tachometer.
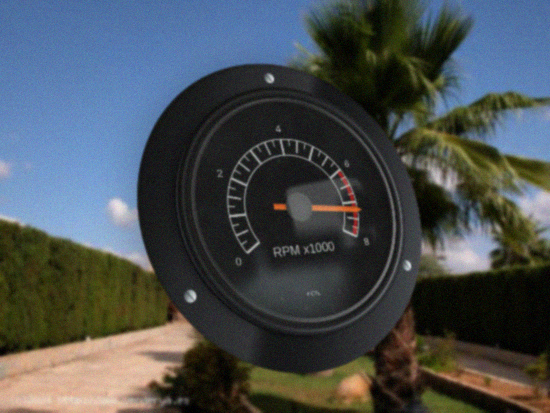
7250 rpm
